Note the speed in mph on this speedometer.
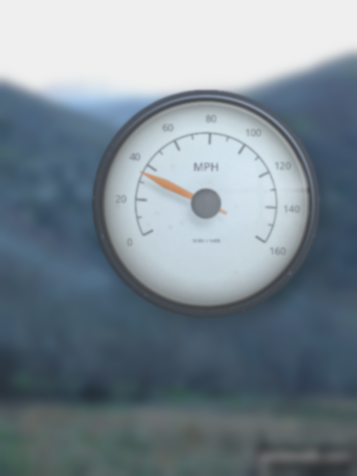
35 mph
